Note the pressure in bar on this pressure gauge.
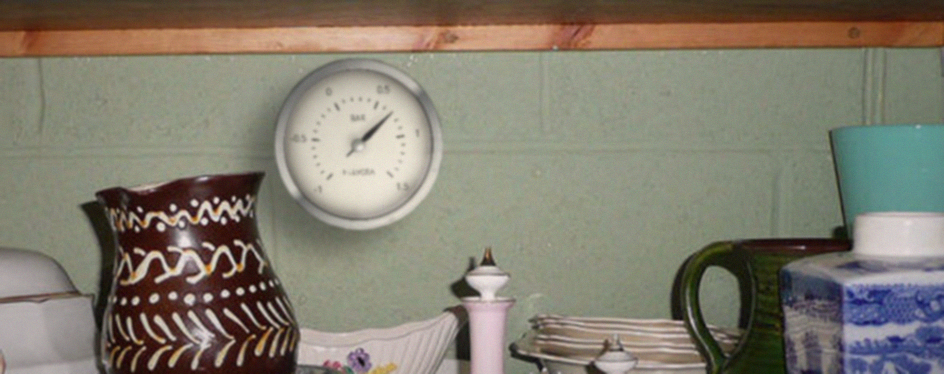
0.7 bar
